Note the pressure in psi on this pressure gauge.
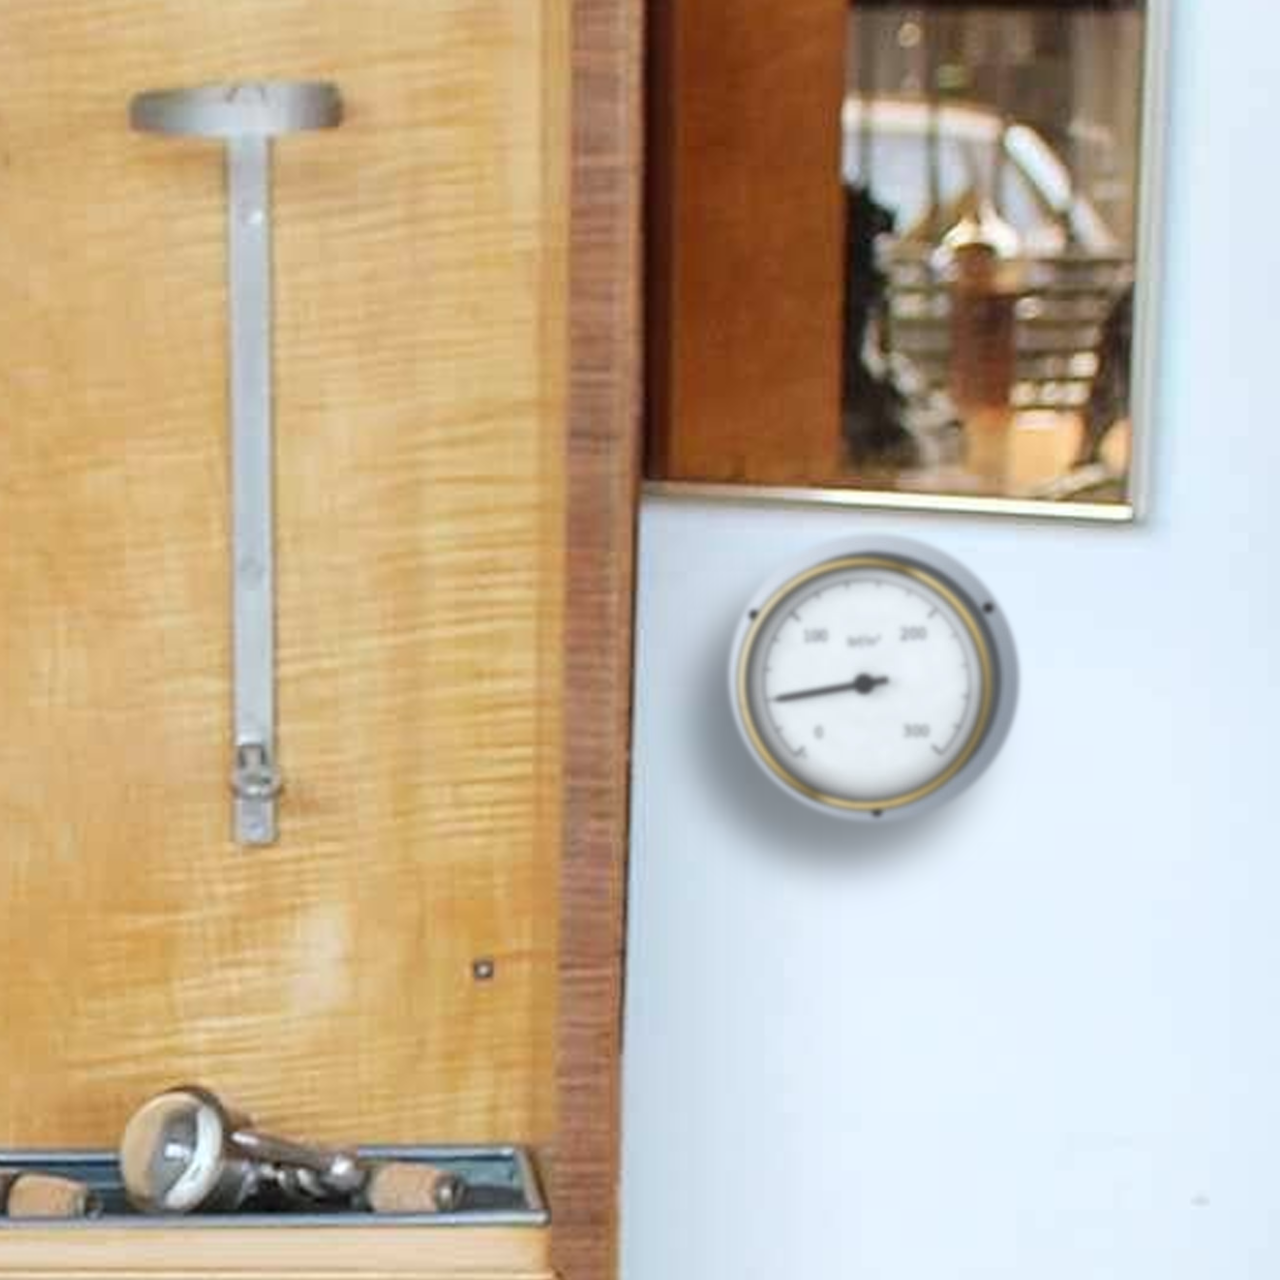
40 psi
